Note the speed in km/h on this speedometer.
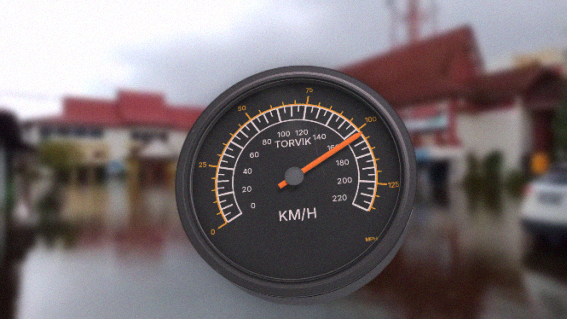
165 km/h
